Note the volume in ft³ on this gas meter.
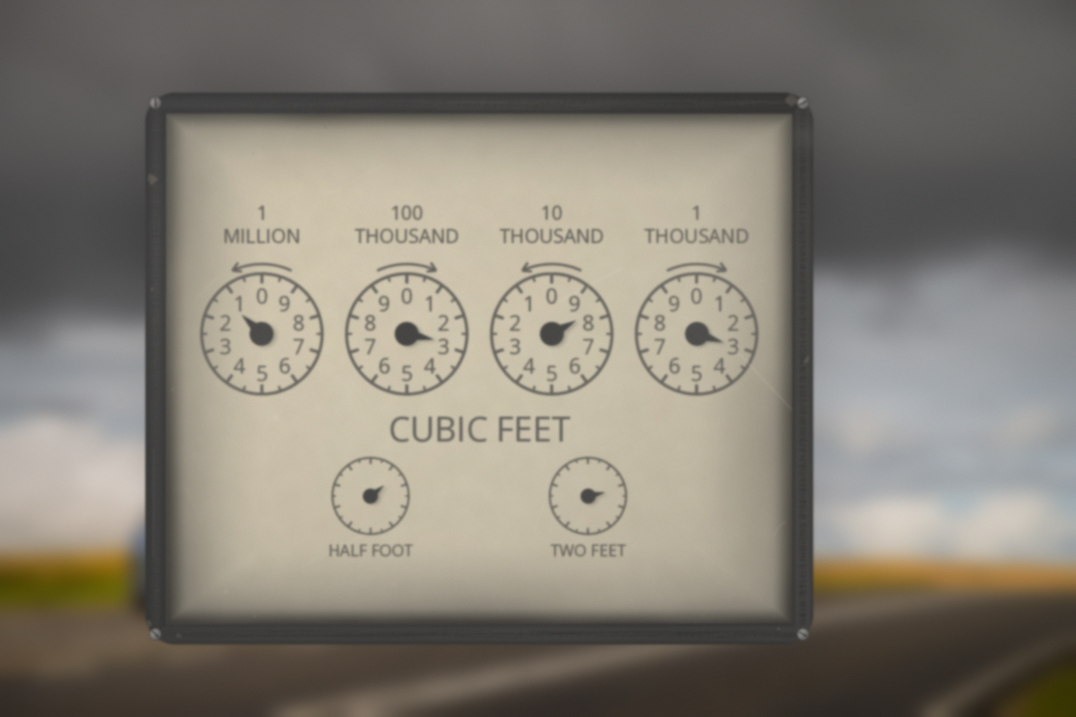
128300 ft³
